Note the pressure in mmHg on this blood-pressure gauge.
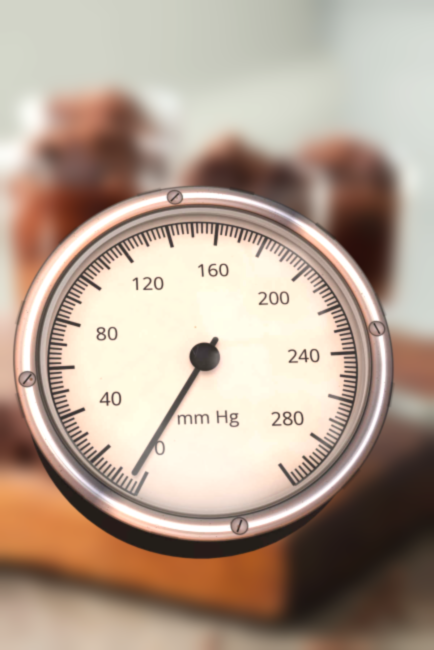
4 mmHg
